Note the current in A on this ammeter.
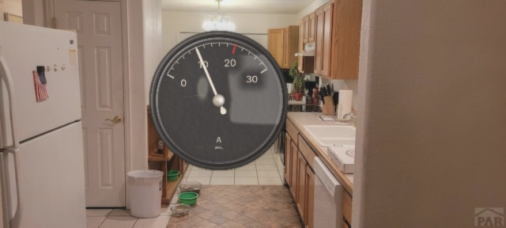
10 A
